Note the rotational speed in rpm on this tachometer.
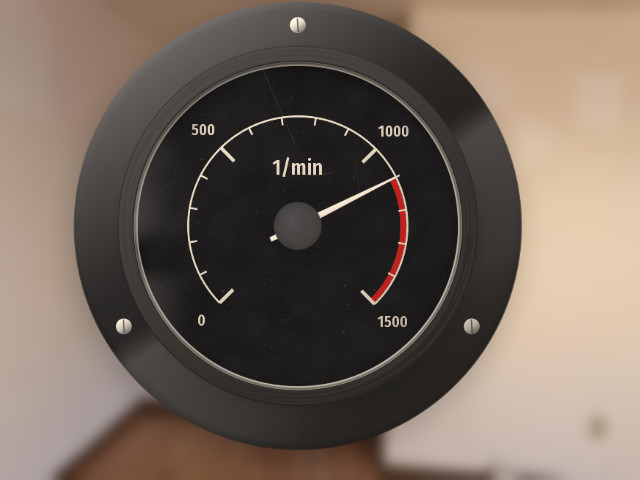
1100 rpm
